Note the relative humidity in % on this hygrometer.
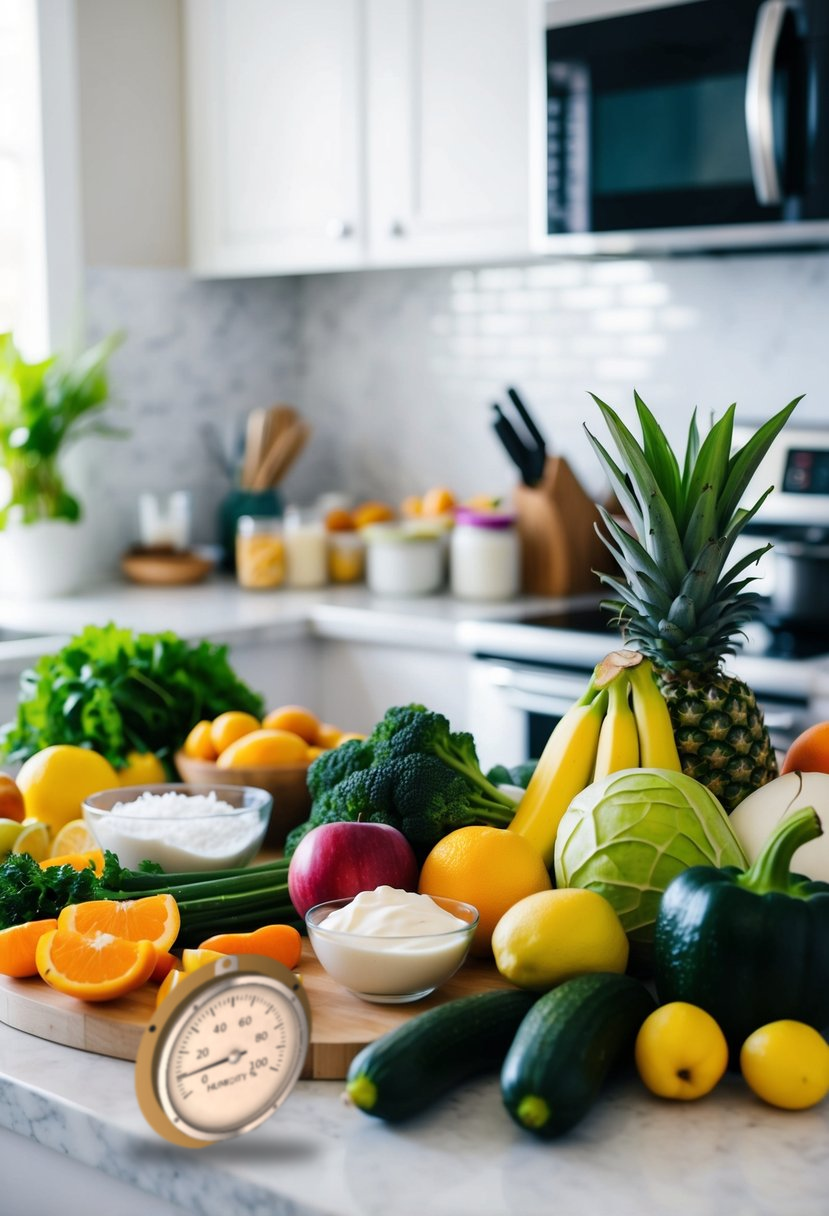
10 %
